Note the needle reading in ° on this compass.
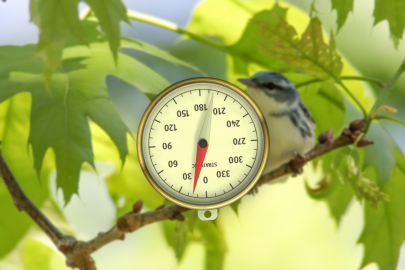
15 °
